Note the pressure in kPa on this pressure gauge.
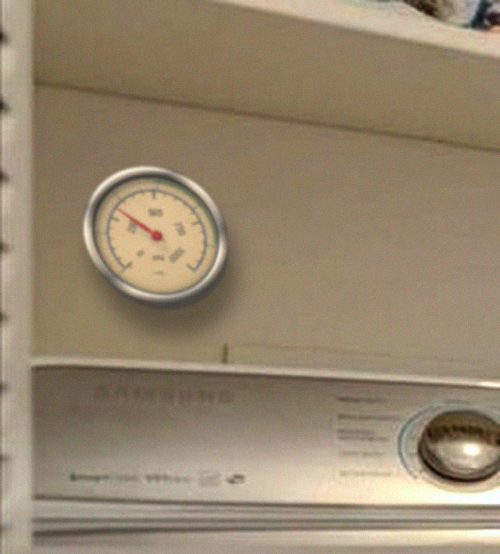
300 kPa
